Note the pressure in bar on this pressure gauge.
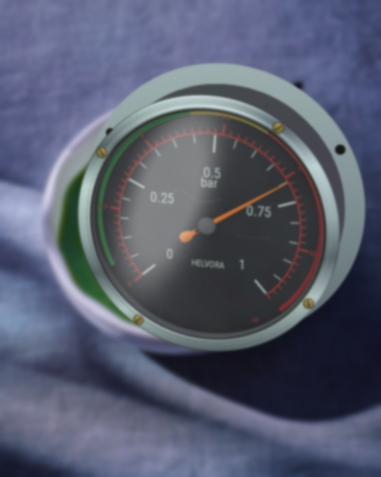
0.7 bar
